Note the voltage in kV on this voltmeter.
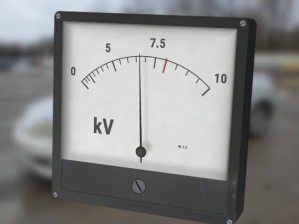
6.75 kV
